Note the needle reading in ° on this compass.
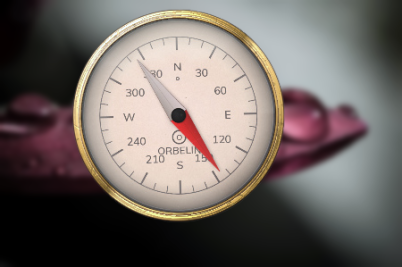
145 °
